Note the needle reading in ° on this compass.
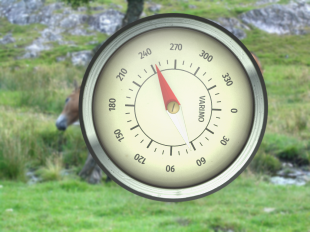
245 °
